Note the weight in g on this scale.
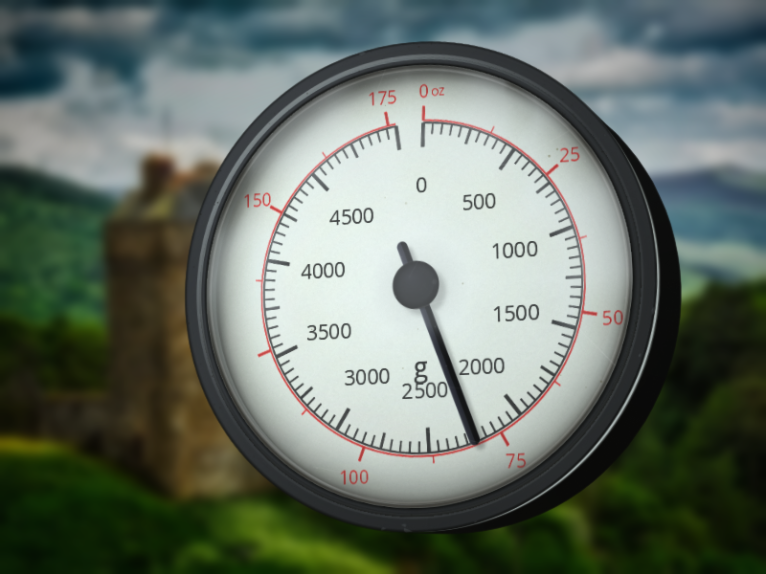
2250 g
